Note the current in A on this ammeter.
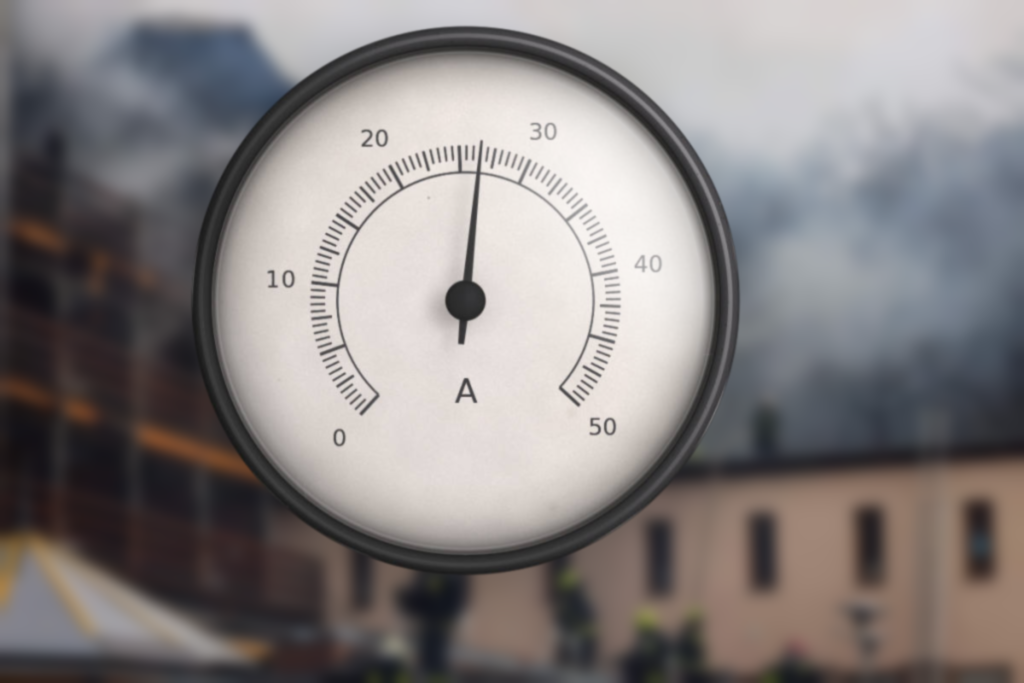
26.5 A
